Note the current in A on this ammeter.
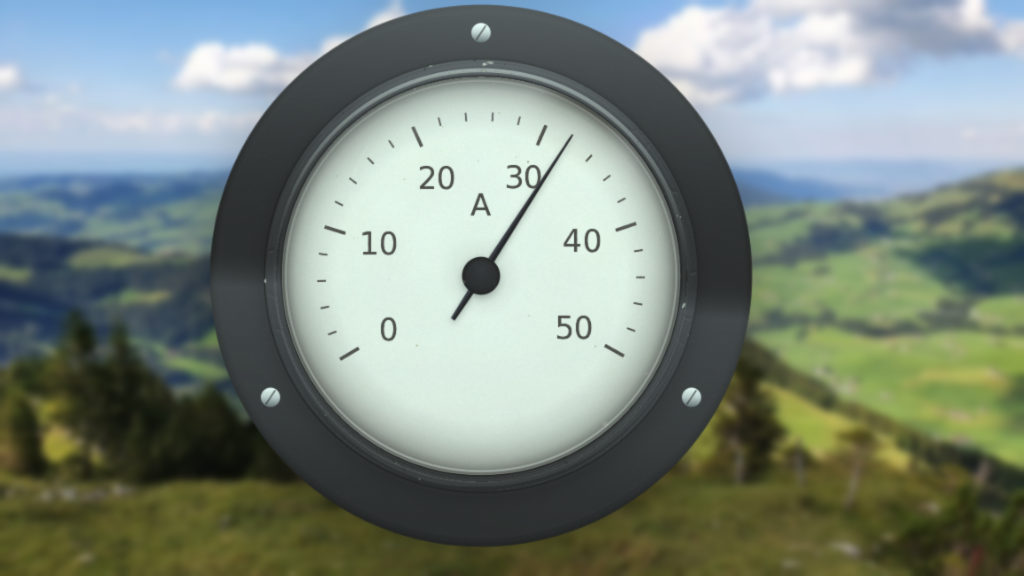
32 A
